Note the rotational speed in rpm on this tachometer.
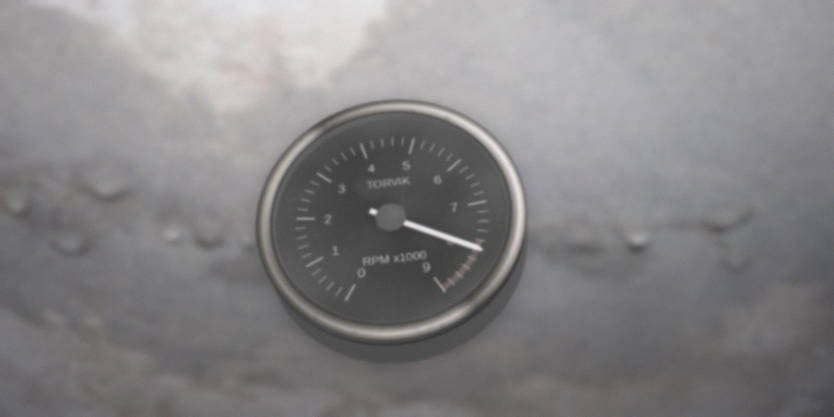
8000 rpm
